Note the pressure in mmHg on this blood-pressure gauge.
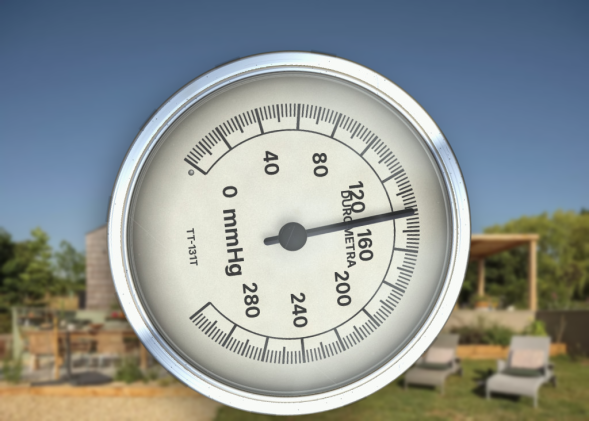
140 mmHg
